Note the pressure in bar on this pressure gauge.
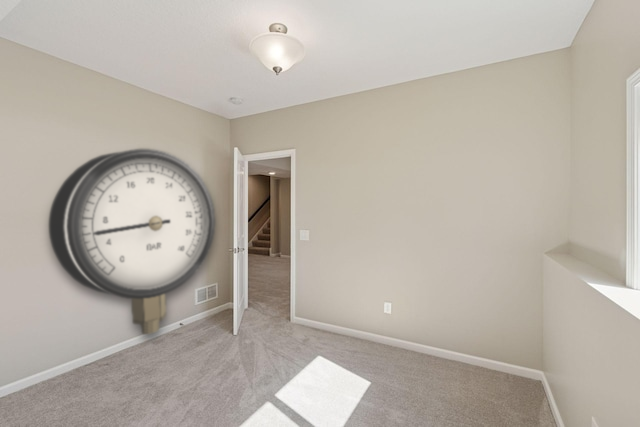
6 bar
